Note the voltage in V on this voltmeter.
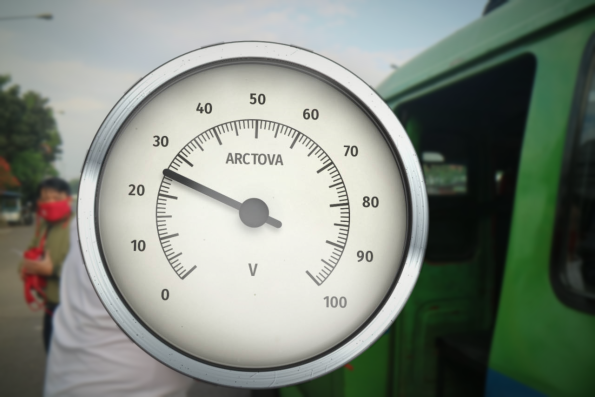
25 V
